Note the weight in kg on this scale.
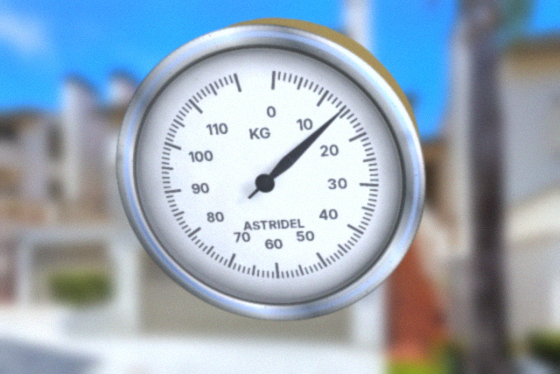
14 kg
